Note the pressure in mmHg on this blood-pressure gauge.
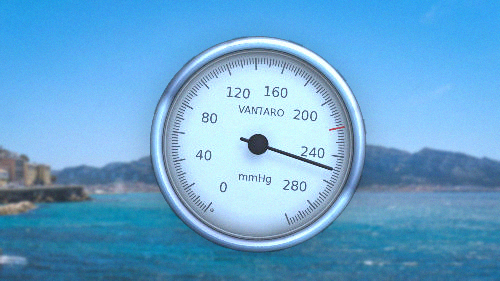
250 mmHg
